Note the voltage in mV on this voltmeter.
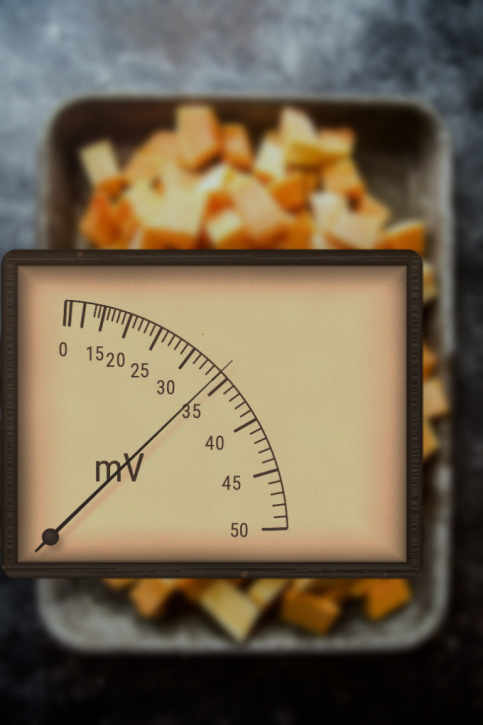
34 mV
